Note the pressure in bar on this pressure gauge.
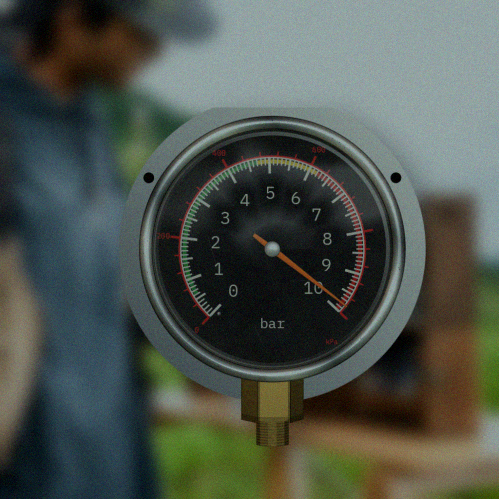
9.8 bar
